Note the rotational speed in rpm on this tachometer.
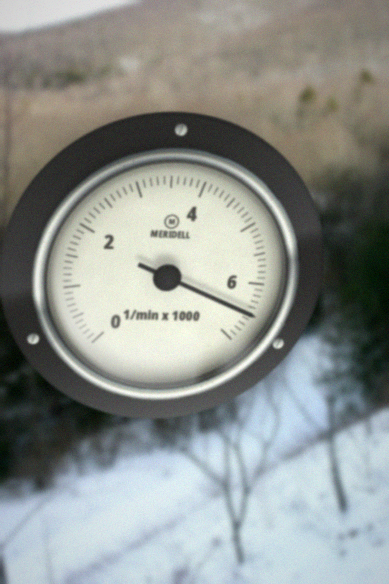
6500 rpm
